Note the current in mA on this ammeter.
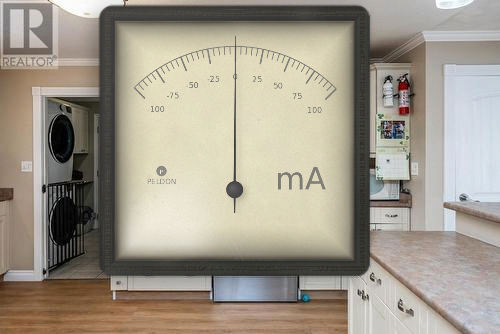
0 mA
